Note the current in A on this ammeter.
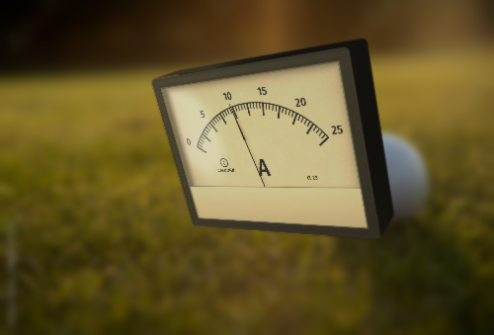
10 A
